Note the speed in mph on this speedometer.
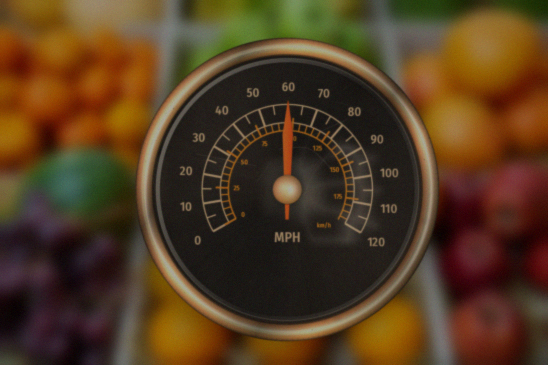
60 mph
